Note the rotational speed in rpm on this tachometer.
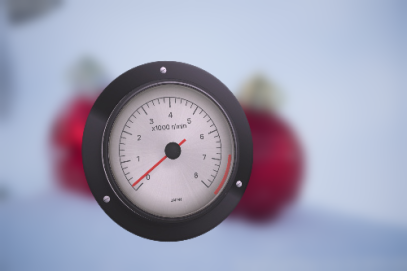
200 rpm
